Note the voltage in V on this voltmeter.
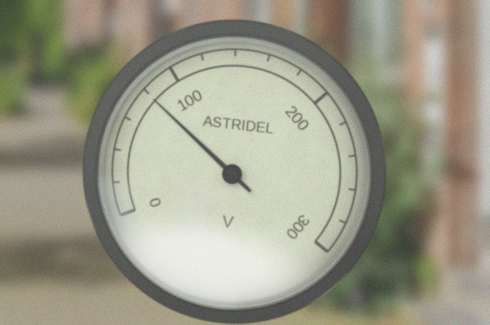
80 V
